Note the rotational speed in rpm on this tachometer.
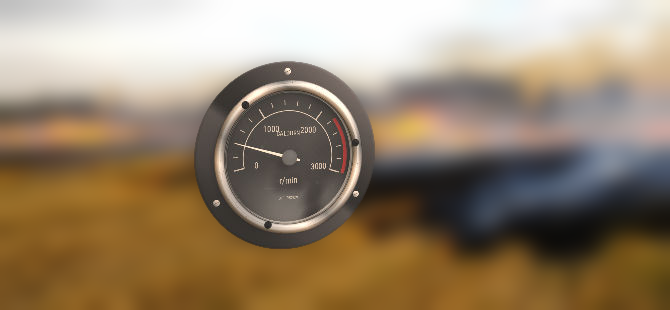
400 rpm
